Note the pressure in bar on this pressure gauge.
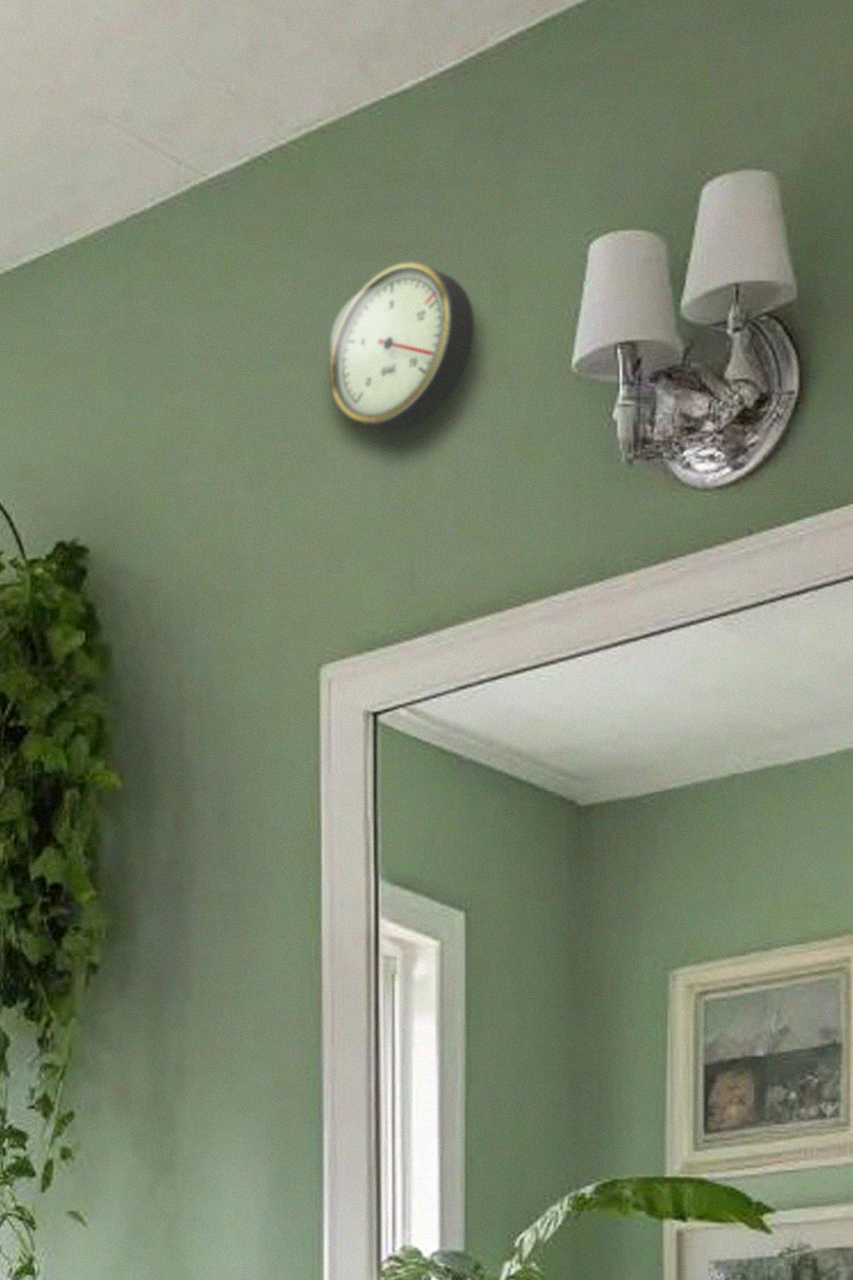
15 bar
